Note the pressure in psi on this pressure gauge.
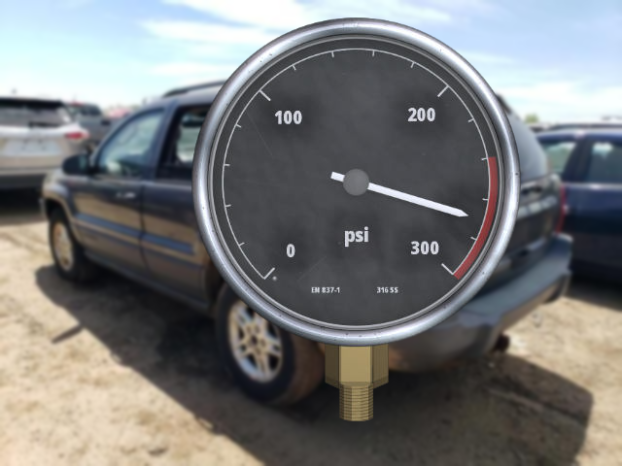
270 psi
